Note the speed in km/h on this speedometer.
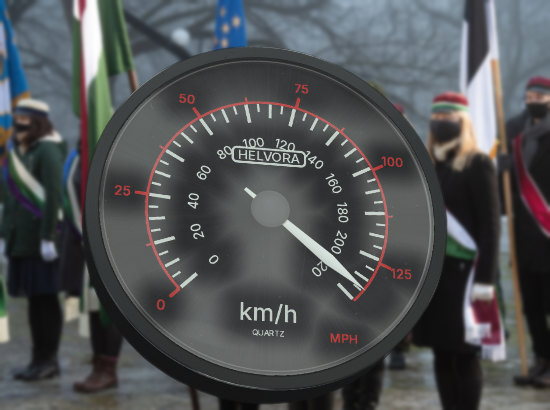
215 km/h
